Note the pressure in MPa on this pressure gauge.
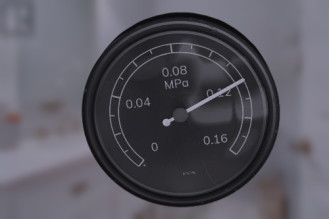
0.12 MPa
